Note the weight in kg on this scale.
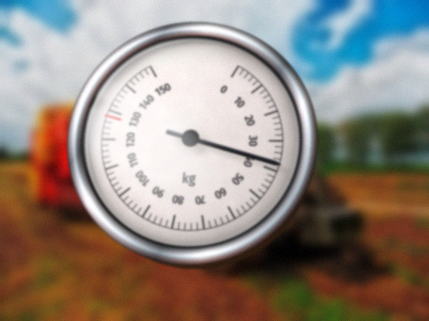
38 kg
